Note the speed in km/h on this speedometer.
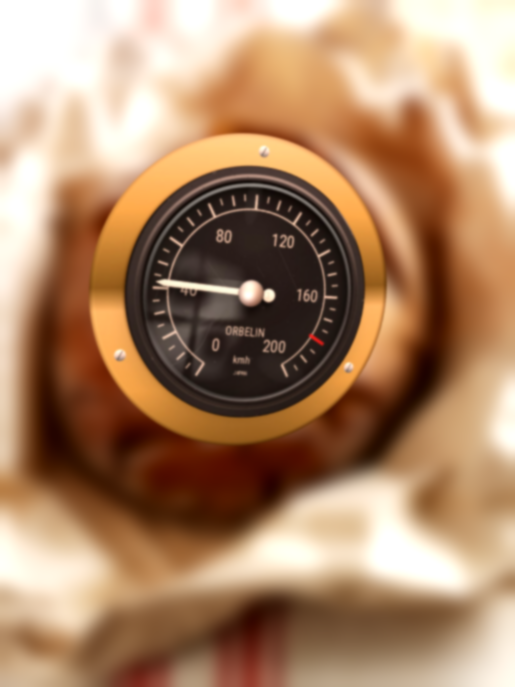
42.5 km/h
